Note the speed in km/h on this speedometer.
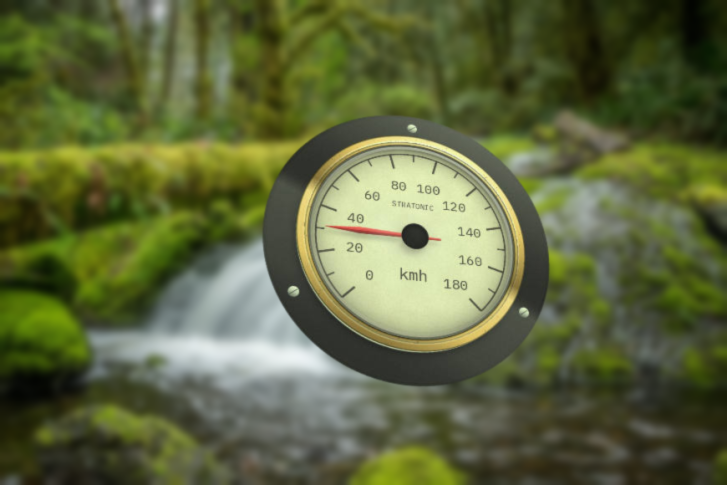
30 km/h
